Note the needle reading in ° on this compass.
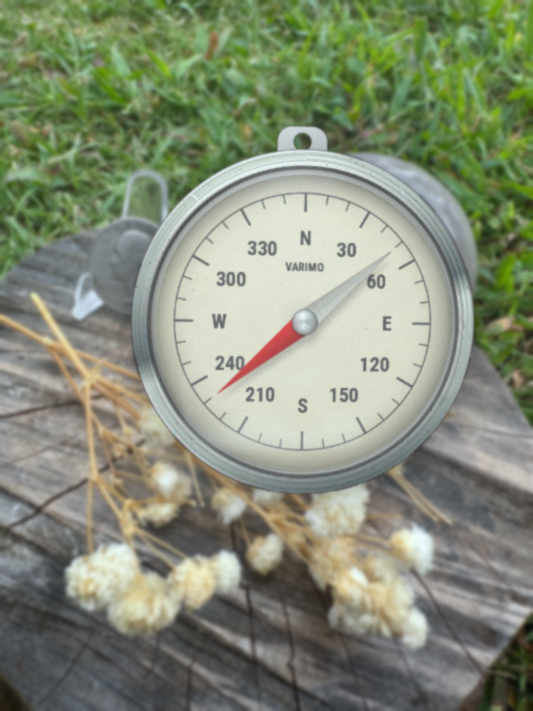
230 °
